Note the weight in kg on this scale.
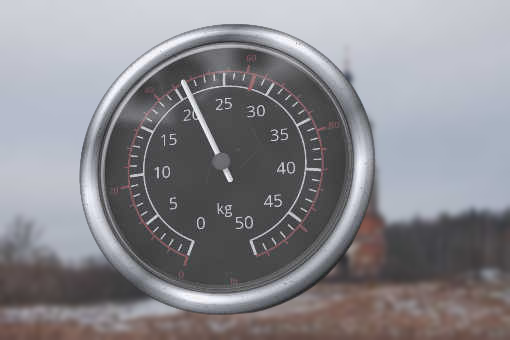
21 kg
